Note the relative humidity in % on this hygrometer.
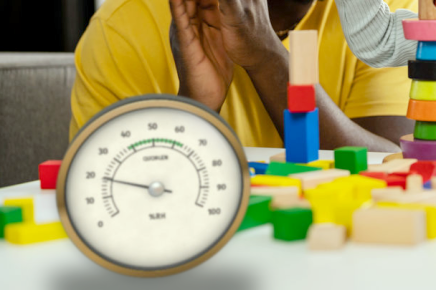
20 %
